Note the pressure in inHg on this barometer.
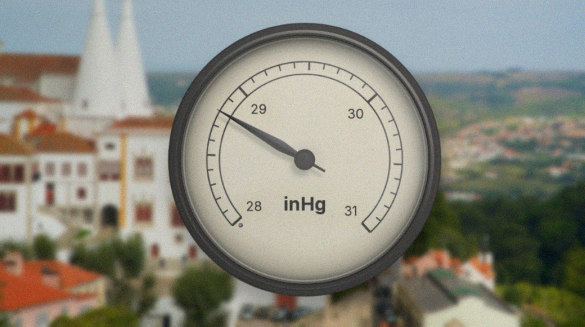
28.8 inHg
